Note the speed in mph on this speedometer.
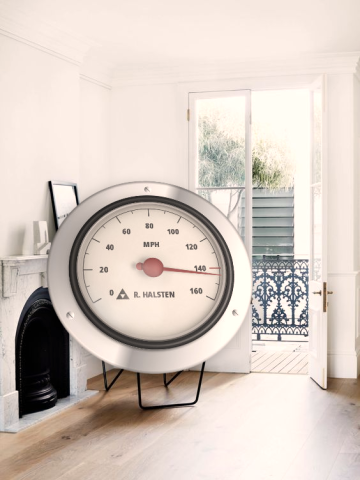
145 mph
